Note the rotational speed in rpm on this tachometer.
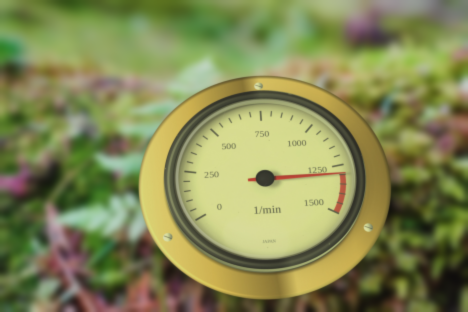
1300 rpm
